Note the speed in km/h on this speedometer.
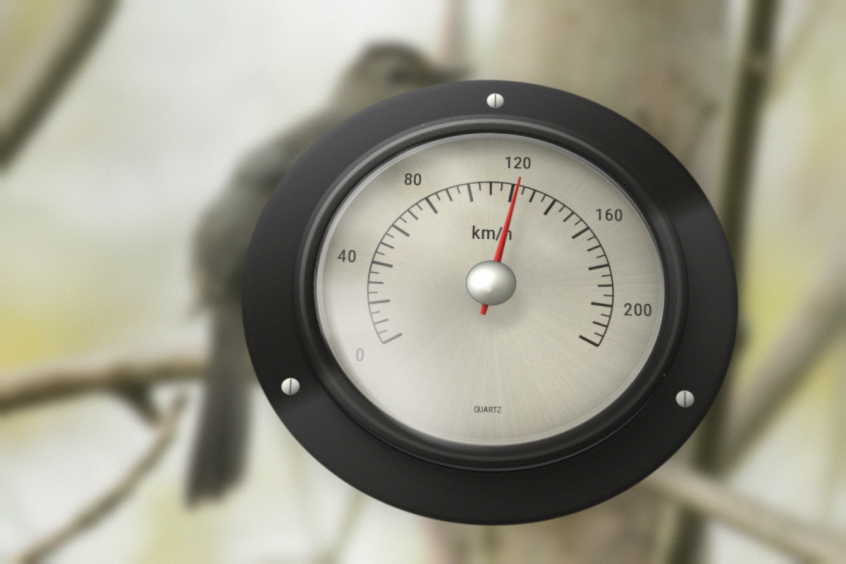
122.5 km/h
